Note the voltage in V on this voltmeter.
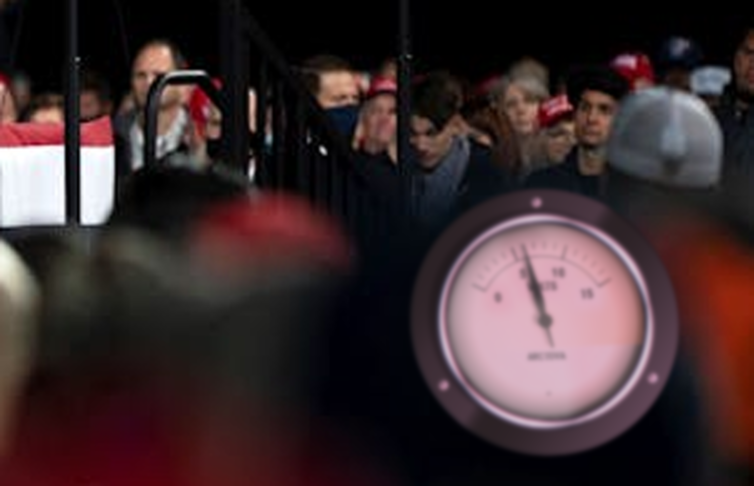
6 V
